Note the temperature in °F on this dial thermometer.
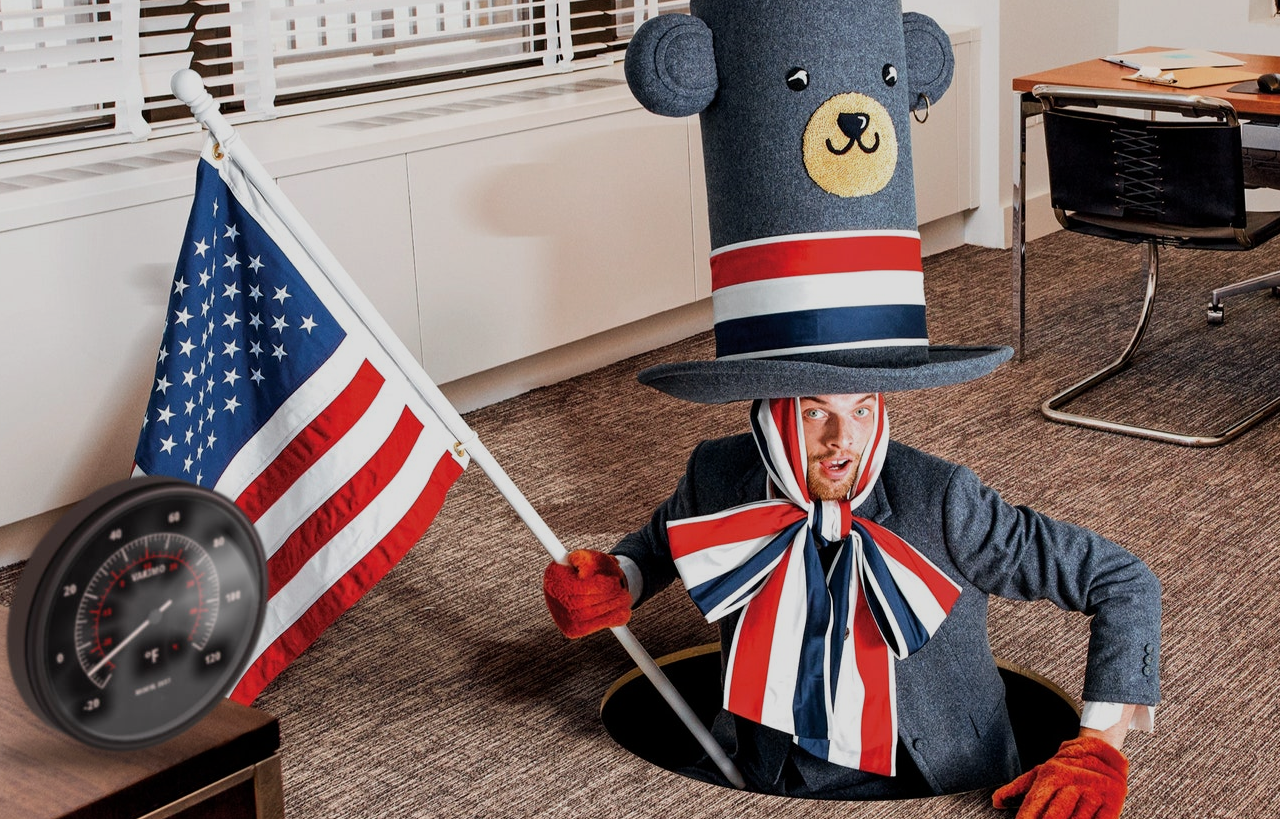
-10 °F
